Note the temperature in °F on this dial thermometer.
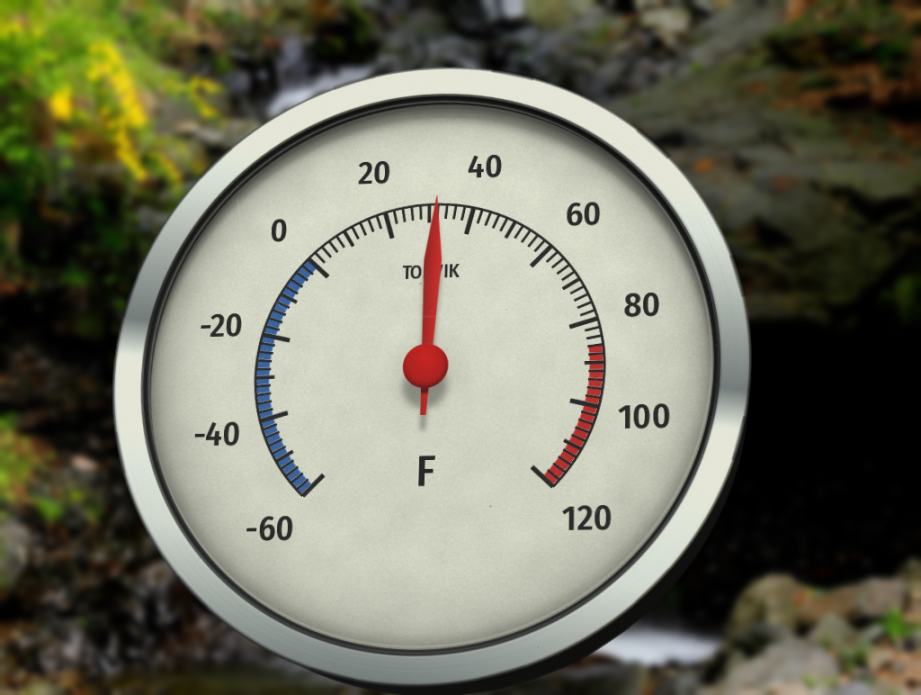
32 °F
